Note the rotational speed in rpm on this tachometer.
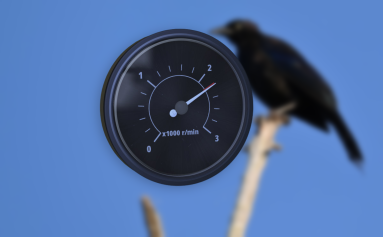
2200 rpm
